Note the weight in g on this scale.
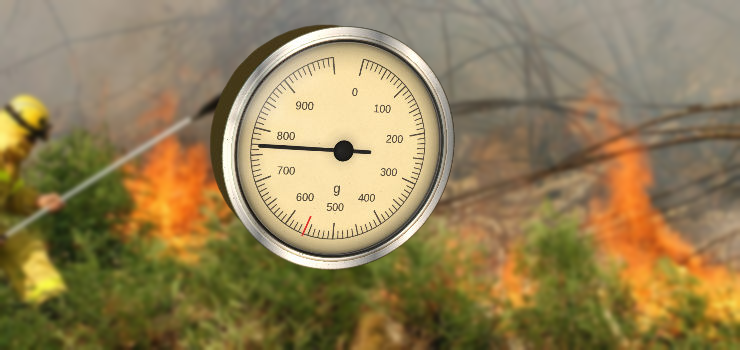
770 g
